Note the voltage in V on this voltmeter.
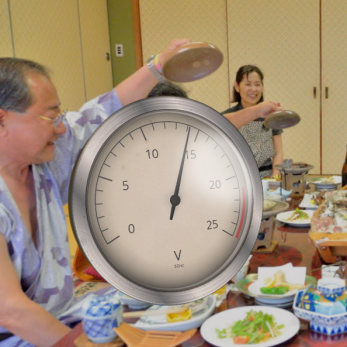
14 V
